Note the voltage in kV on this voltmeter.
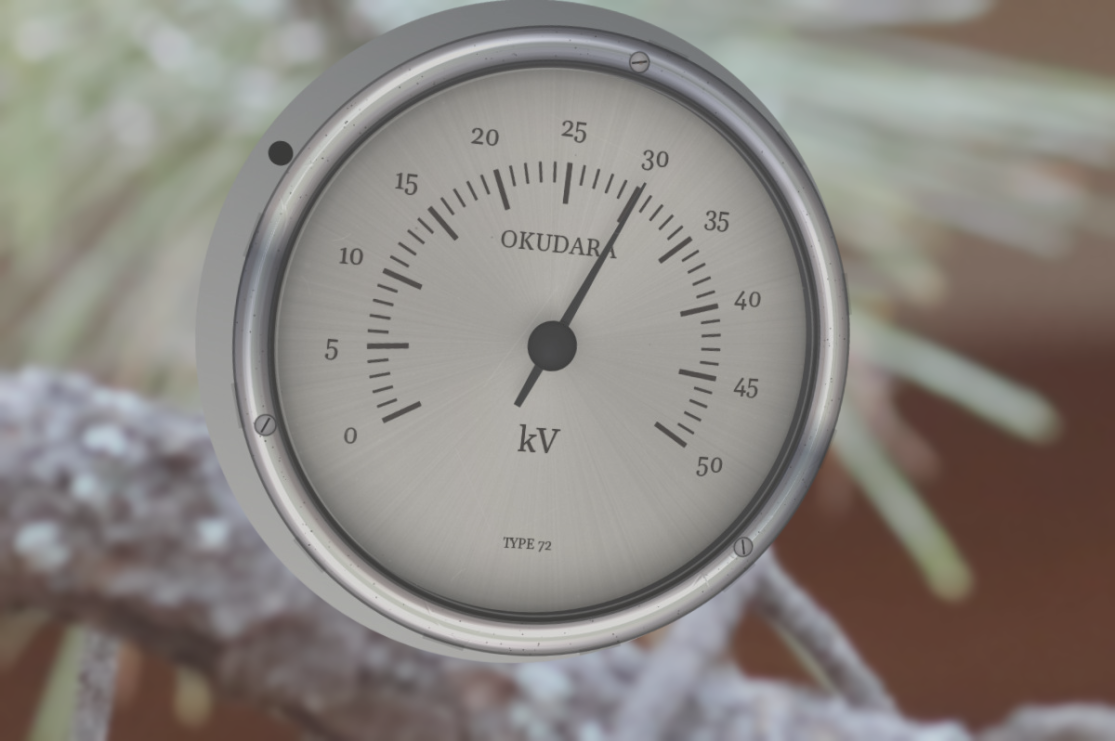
30 kV
